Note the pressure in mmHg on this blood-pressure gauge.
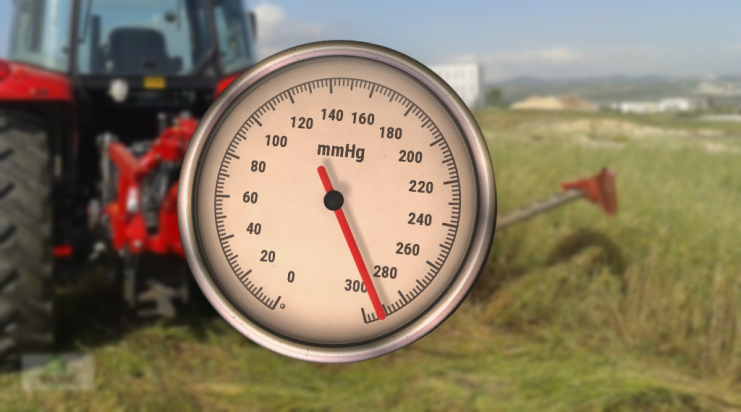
292 mmHg
